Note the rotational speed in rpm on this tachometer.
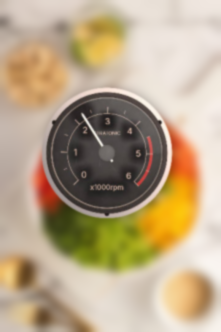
2250 rpm
